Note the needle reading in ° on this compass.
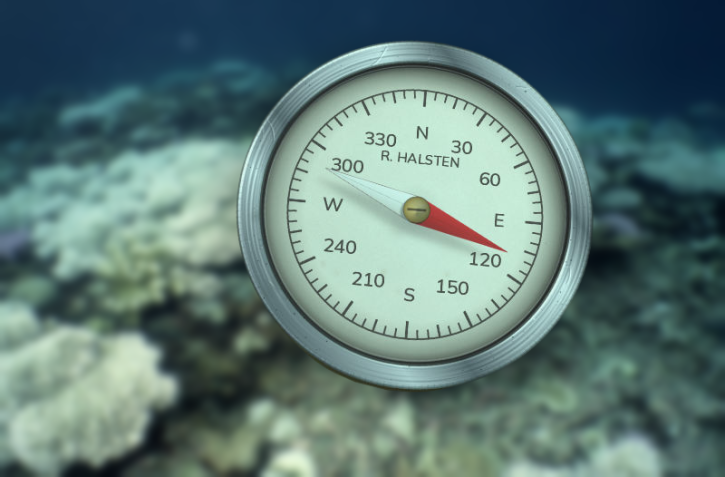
110 °
